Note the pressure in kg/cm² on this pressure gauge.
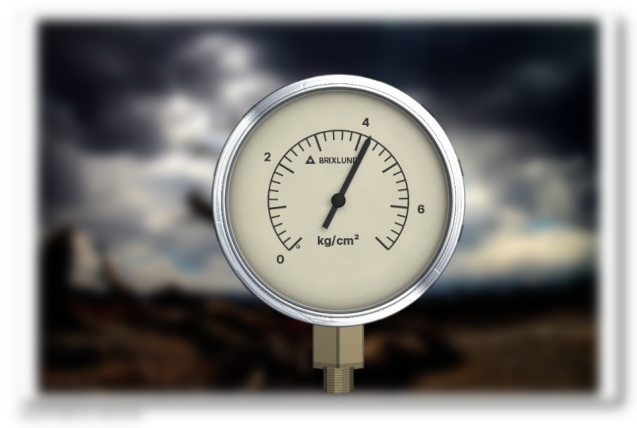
4.2 kg/cm²
